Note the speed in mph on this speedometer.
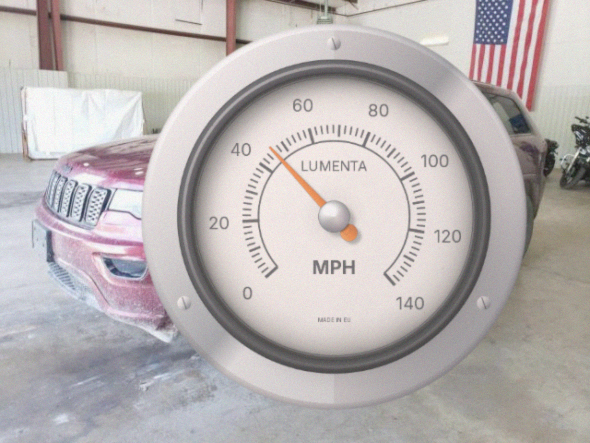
46 mph
